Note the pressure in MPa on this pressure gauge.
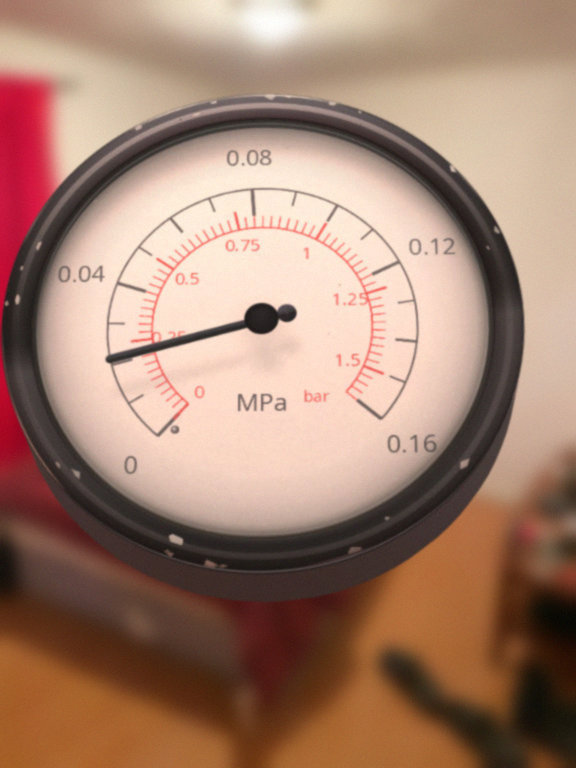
0.02 MPa
